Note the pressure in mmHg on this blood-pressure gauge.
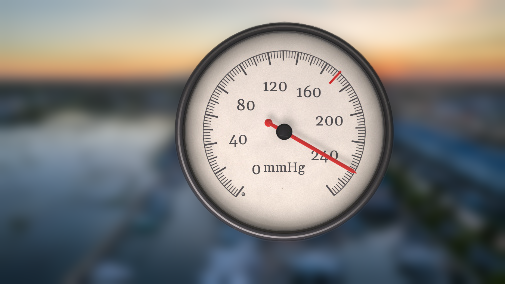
240 mmHg
